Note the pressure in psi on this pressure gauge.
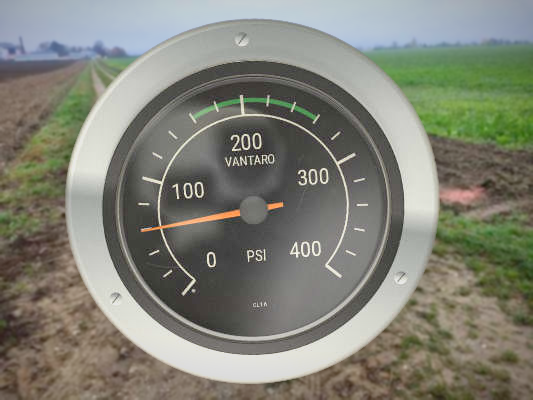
60 psi
